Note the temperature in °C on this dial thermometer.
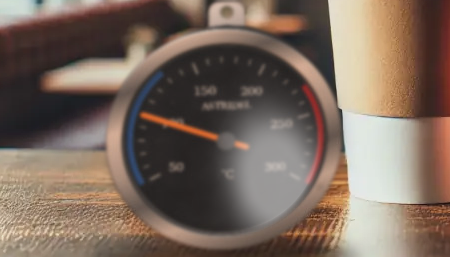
100 °C
